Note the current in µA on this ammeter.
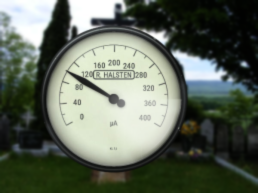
100 µA
